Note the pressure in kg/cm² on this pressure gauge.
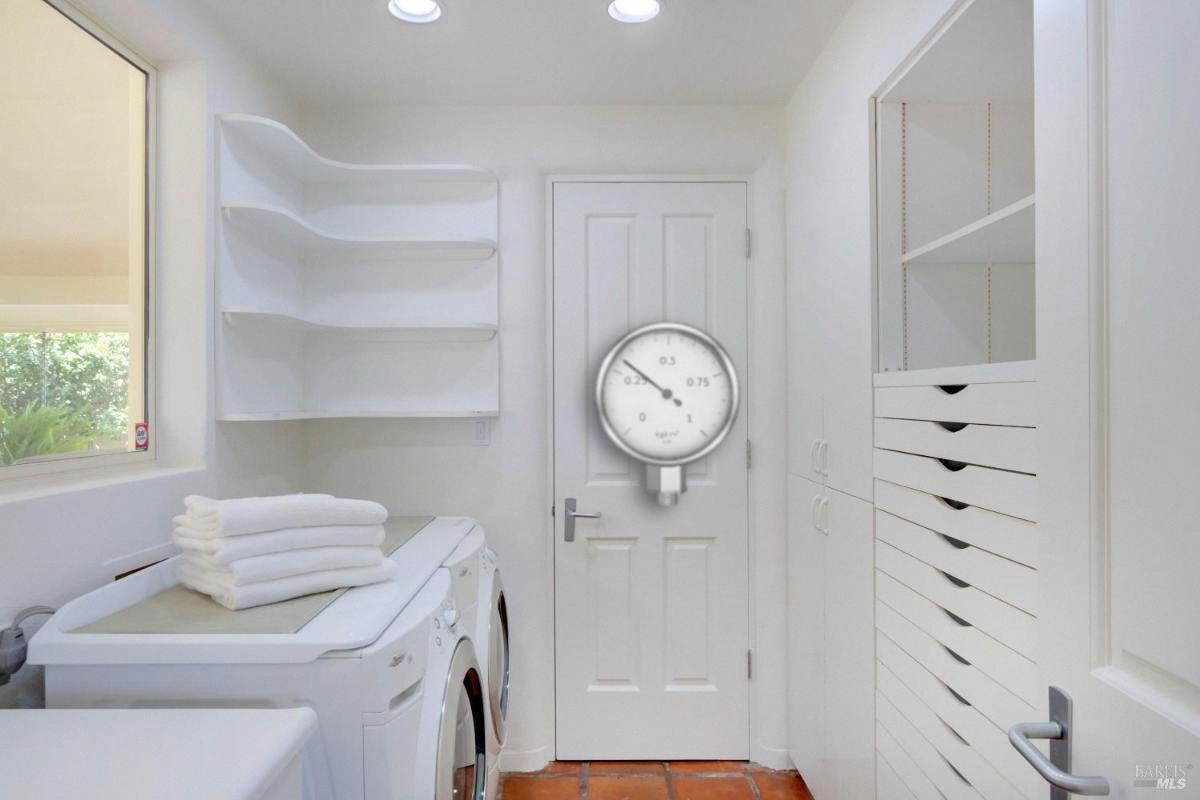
0.3 kg/cm²
